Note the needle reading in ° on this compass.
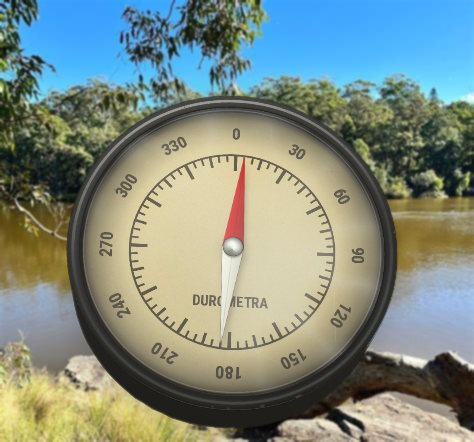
5 °
